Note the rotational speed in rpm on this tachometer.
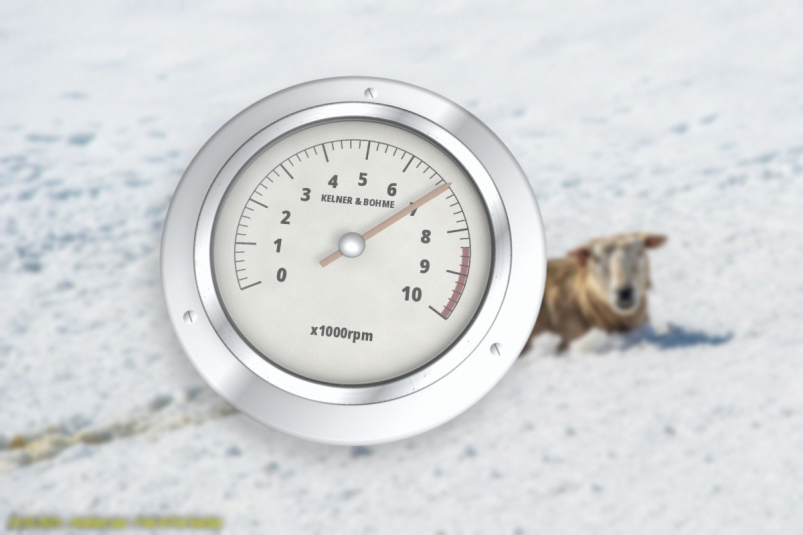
7000 rpm
